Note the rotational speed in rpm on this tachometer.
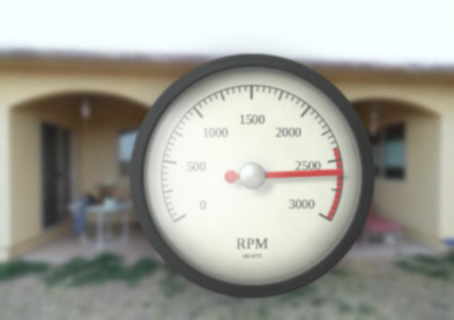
2600 rpm
